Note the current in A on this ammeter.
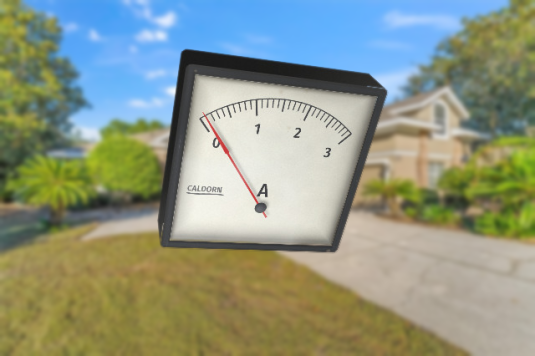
0.1 A
